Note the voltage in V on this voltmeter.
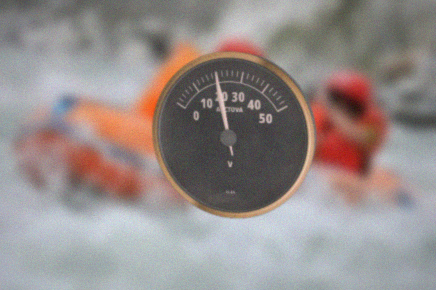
20 V
